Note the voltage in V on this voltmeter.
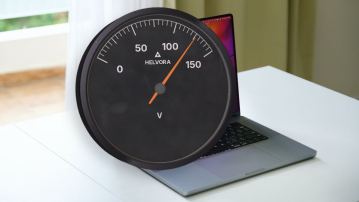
125 V
